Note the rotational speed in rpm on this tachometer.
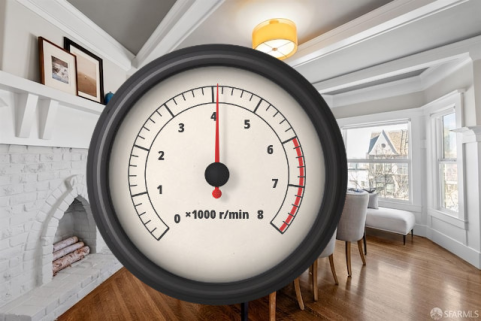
4100 rpm
